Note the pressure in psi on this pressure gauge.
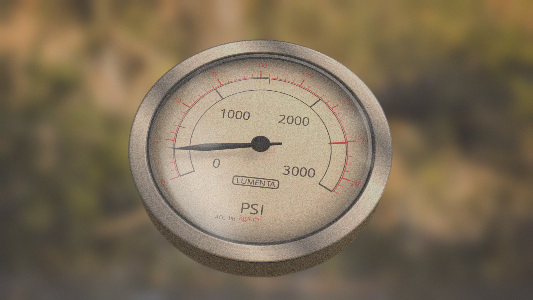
250 psi
